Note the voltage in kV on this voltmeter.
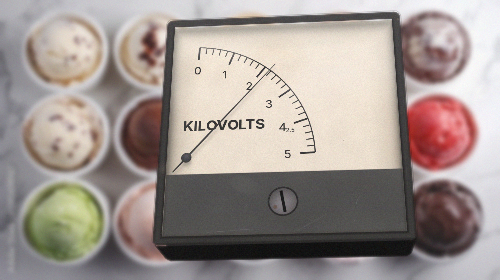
2.2 kV
